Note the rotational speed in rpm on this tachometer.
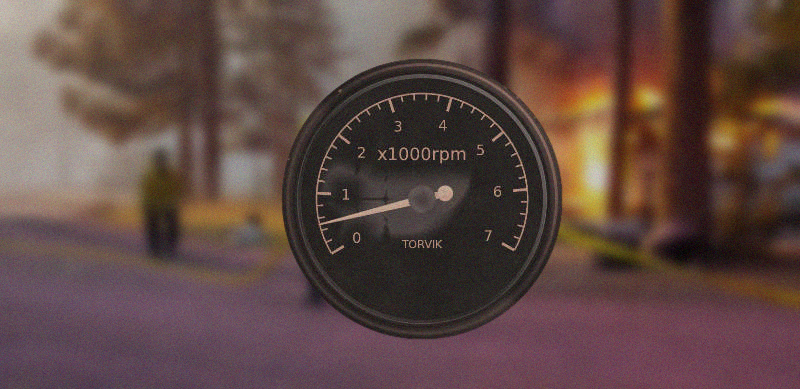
500 rpm
